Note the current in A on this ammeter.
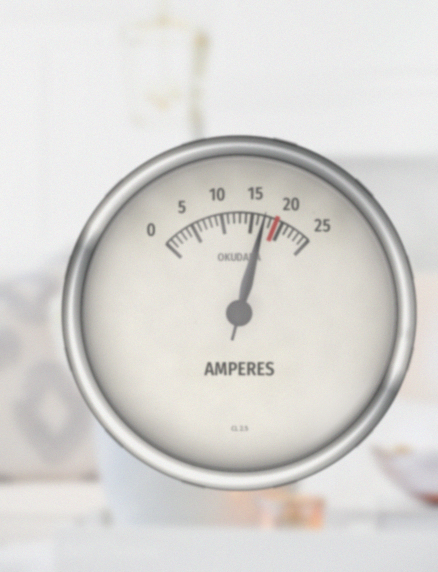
17 A
